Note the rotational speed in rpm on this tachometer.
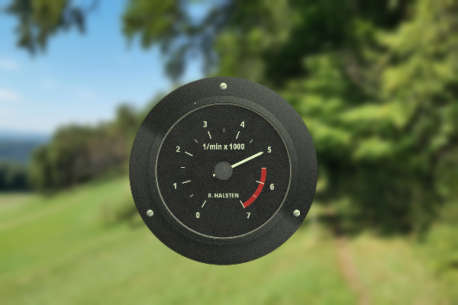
5000 rpm
